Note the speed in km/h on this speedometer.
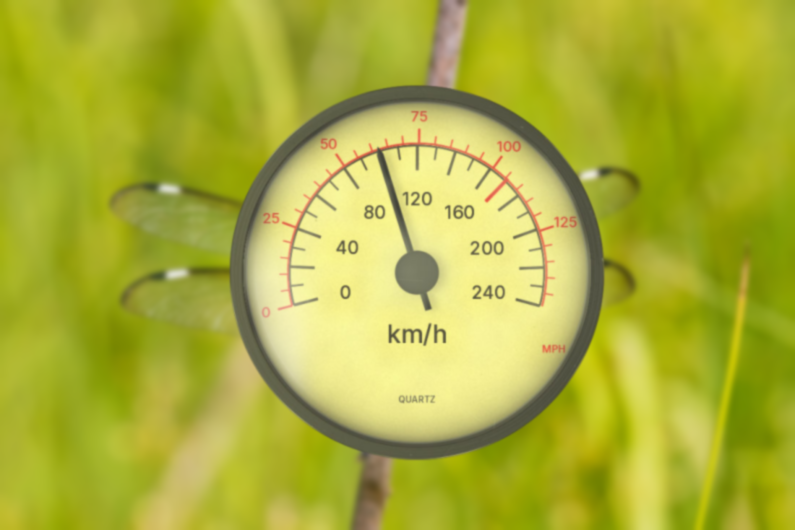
100 km/h
